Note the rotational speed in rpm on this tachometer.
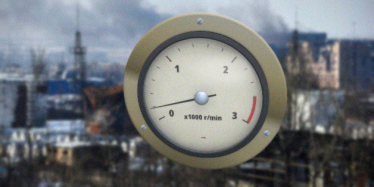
200 rpm
